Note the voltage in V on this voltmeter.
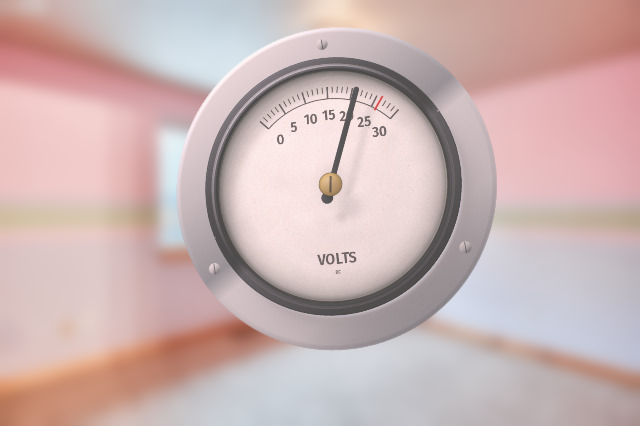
21 V
